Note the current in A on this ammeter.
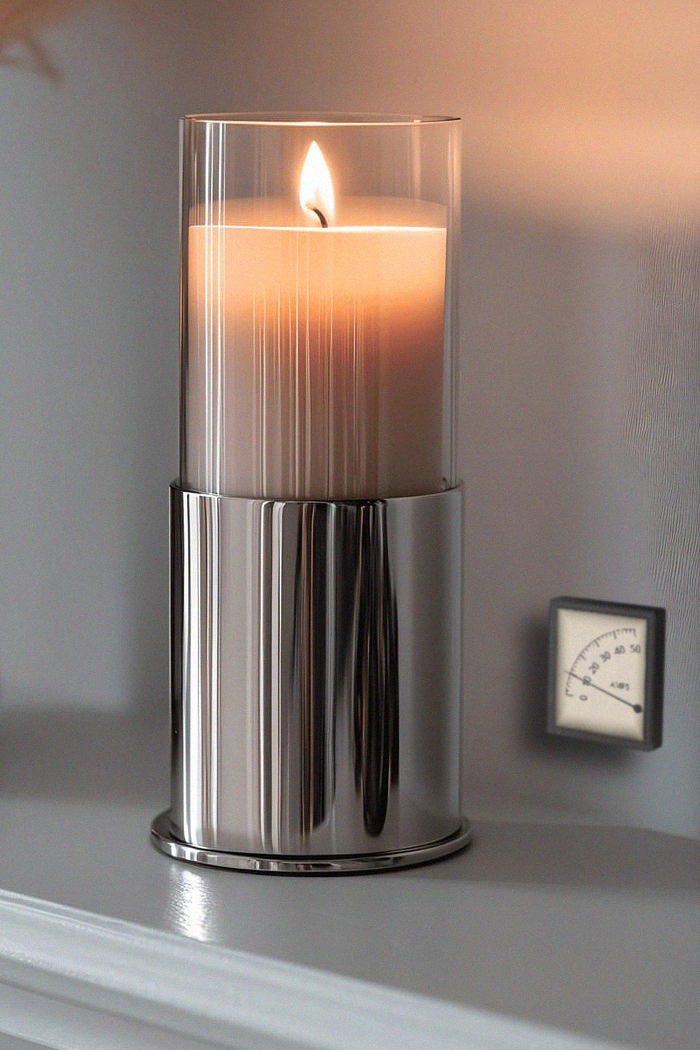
10 A
